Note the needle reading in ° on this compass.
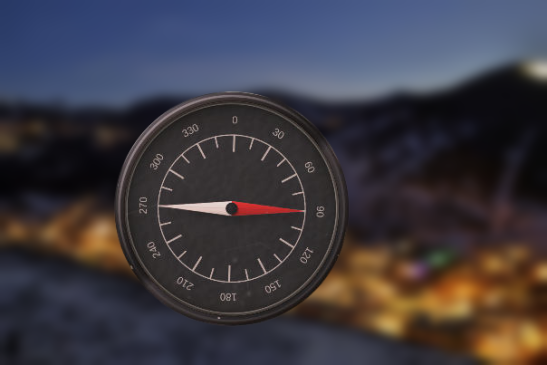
90 °
